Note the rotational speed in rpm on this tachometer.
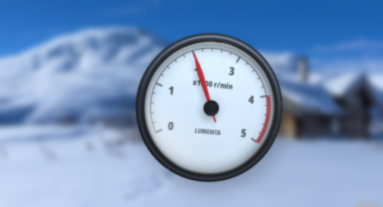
2000 rpm
